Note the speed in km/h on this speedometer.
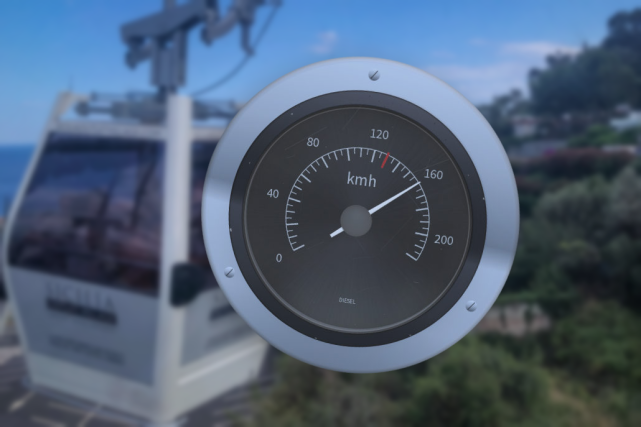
160 km/h
